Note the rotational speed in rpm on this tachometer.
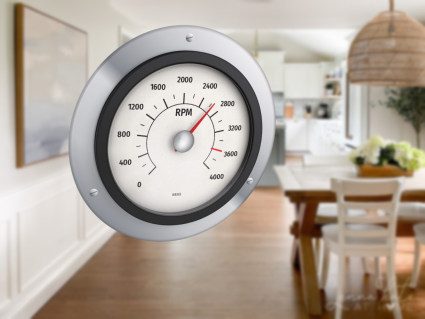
2600 rpm
